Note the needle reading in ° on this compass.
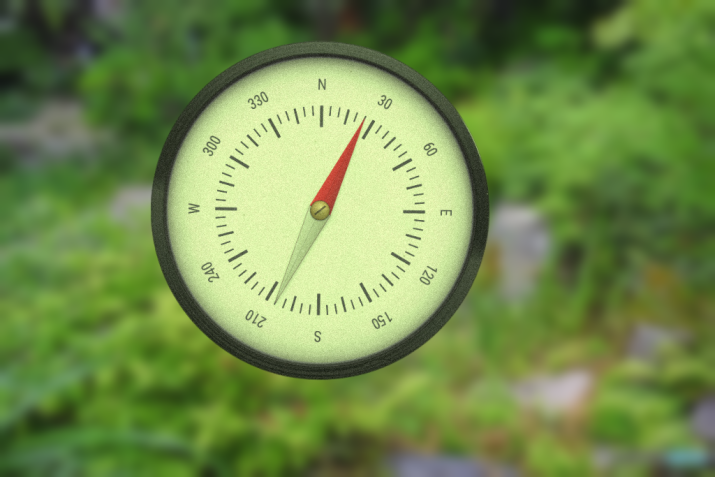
25 °
